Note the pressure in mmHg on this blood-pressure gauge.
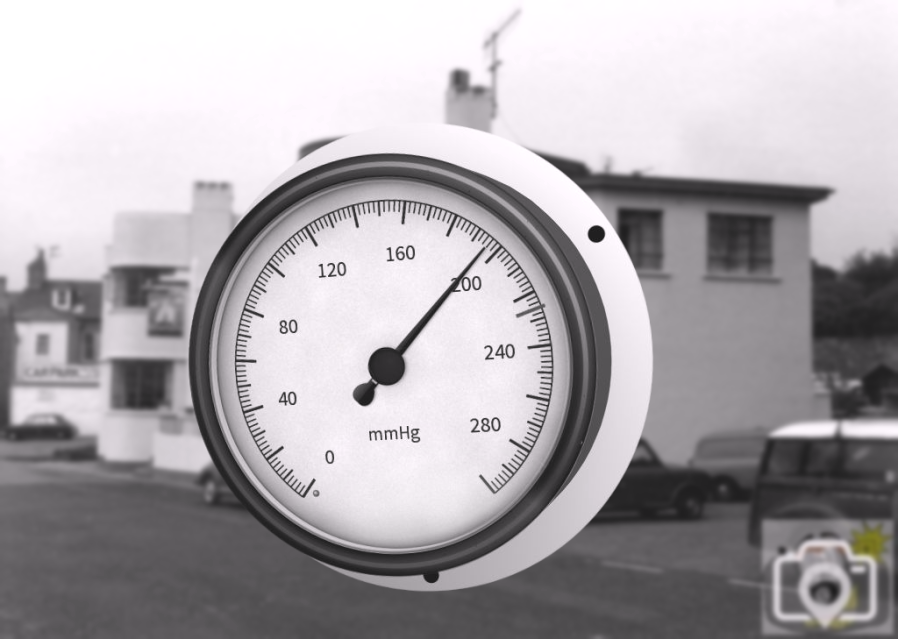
196 mmHg
